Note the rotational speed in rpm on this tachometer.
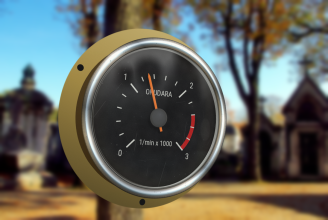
1300 rpm
